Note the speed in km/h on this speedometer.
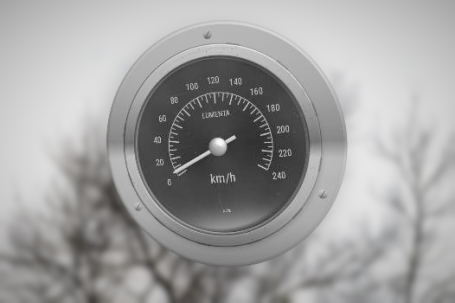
5 km/h
